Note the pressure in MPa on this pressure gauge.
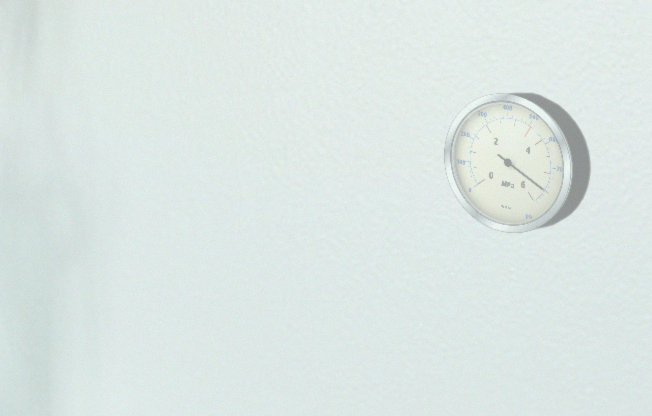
5.5 MPa
